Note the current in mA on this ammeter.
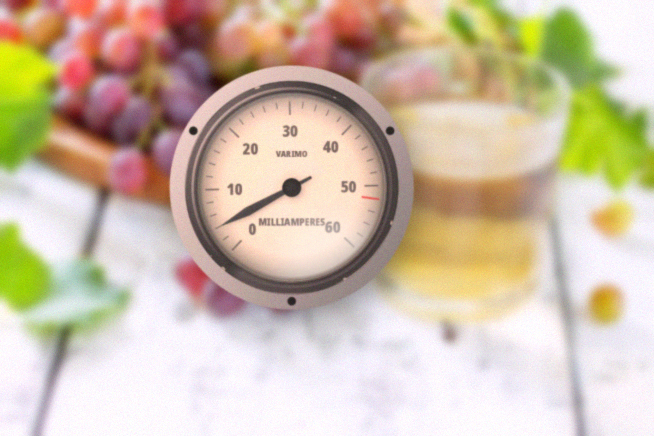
4 mA
